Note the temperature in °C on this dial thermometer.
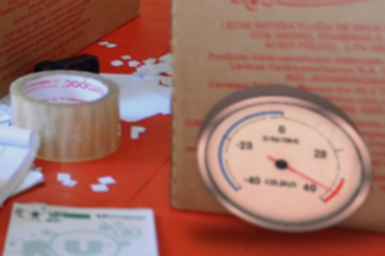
35 °C
